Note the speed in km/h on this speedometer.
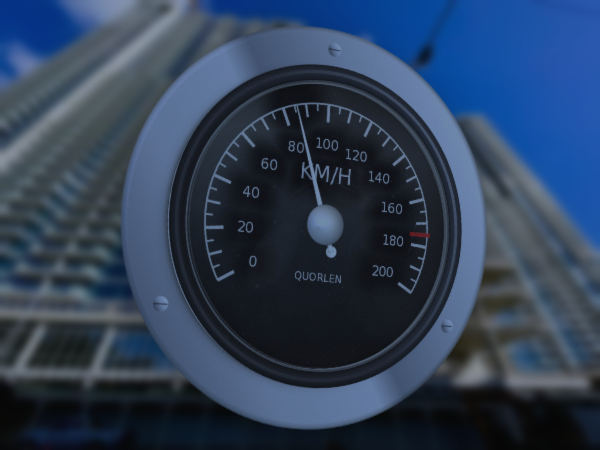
85 km/h
